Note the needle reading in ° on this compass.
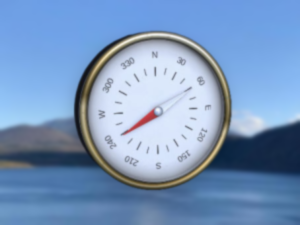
240 °
